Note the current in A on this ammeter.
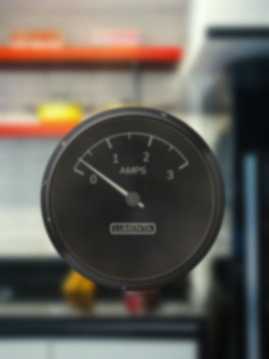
0.25 A
